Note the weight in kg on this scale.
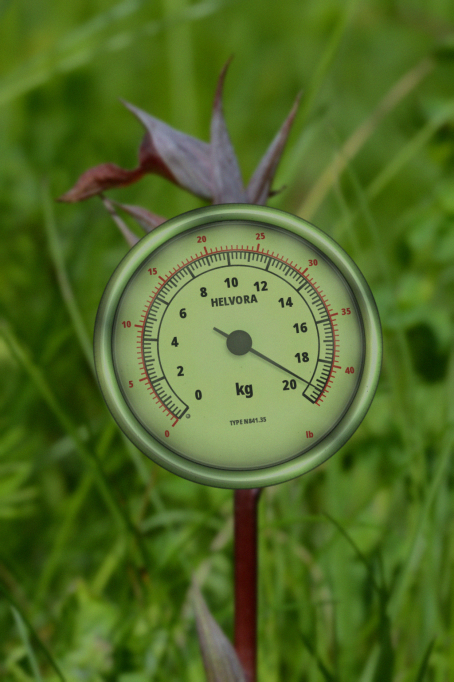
19.4 kg
